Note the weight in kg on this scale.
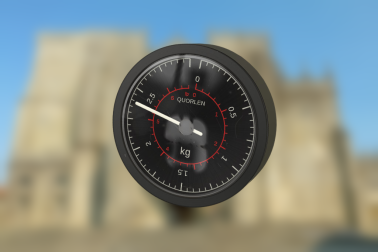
2.4 kg
